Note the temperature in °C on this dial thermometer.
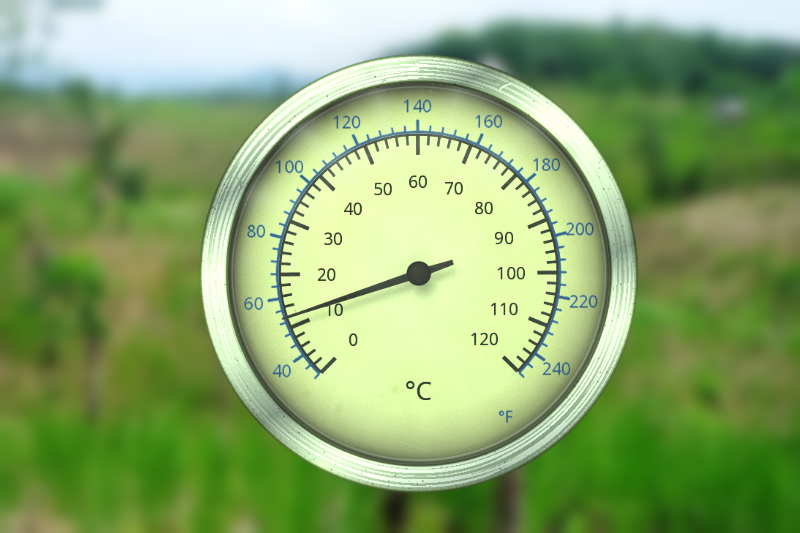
12 °C
